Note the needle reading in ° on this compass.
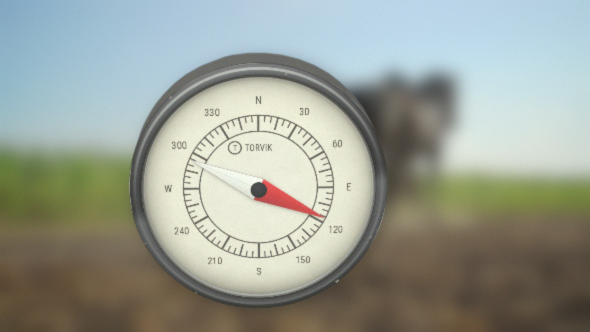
115 °
